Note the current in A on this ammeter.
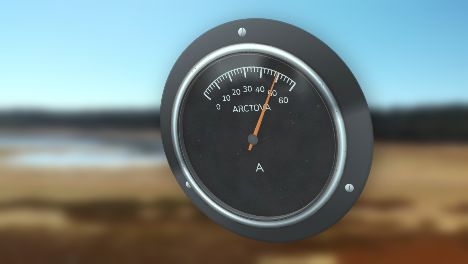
50 A
